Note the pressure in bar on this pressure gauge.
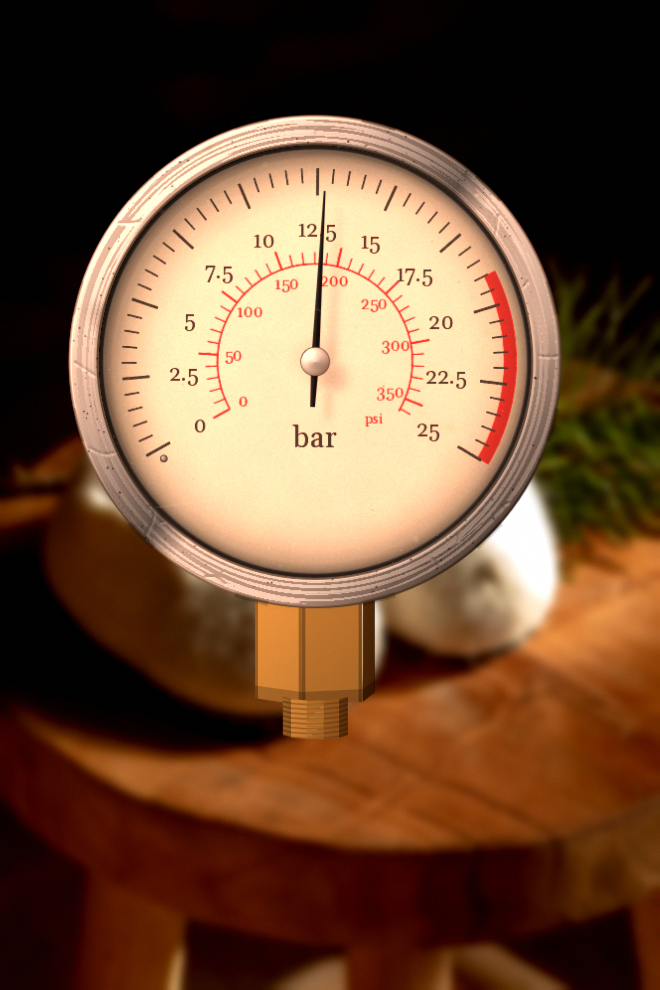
12.75 bar
